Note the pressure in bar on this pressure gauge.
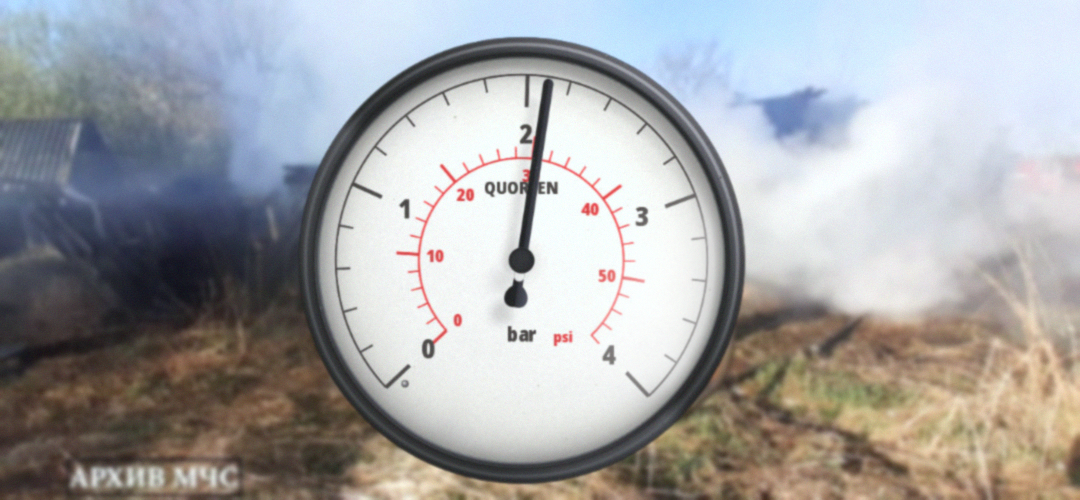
2.1 bar
